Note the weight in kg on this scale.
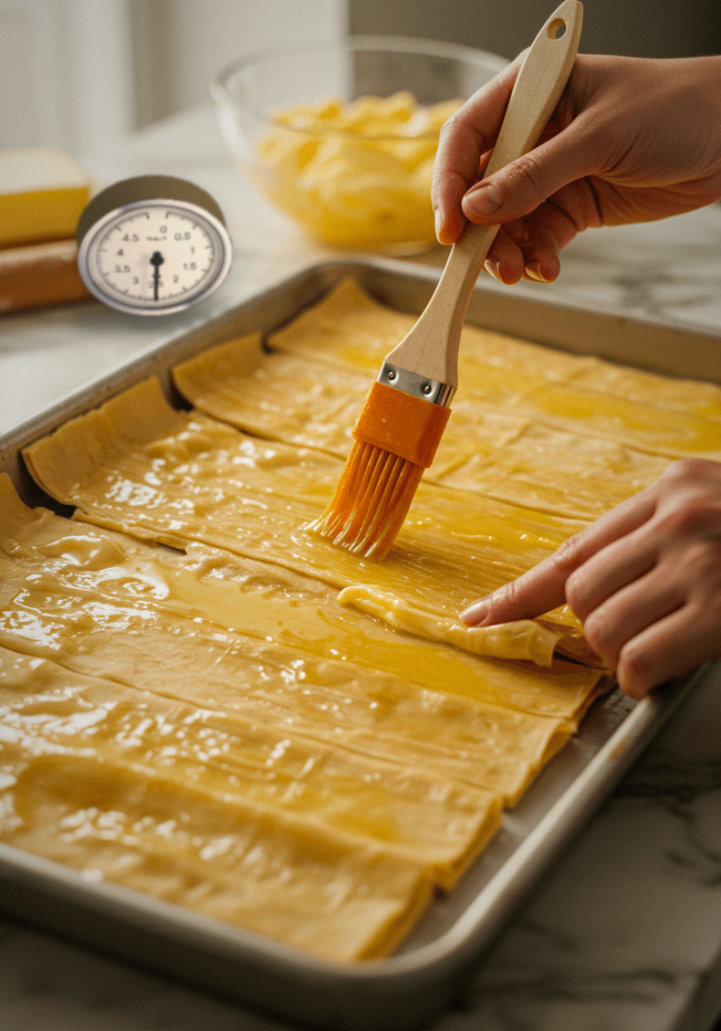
2.5 kg
